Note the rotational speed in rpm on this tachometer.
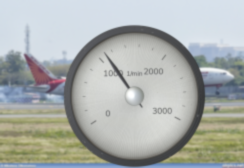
1100 rpm
